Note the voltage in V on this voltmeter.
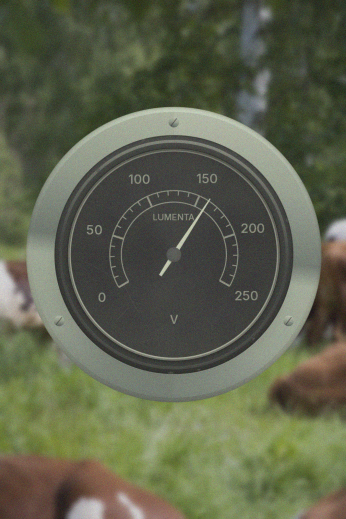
160 V
